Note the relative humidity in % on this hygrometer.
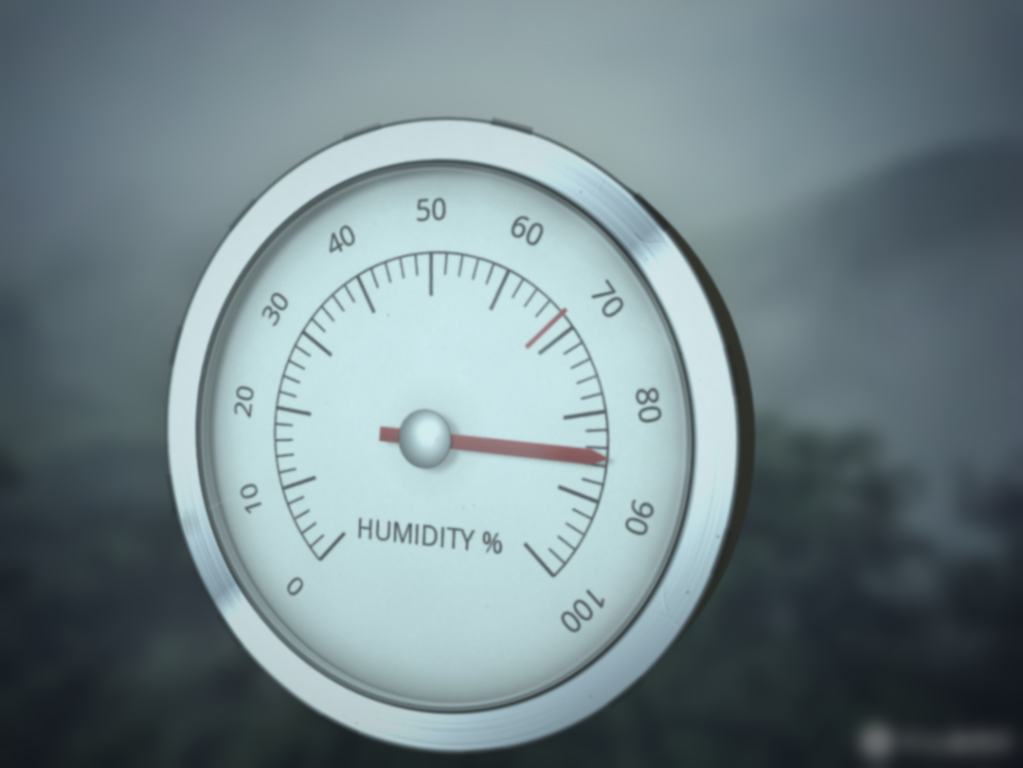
85 %
